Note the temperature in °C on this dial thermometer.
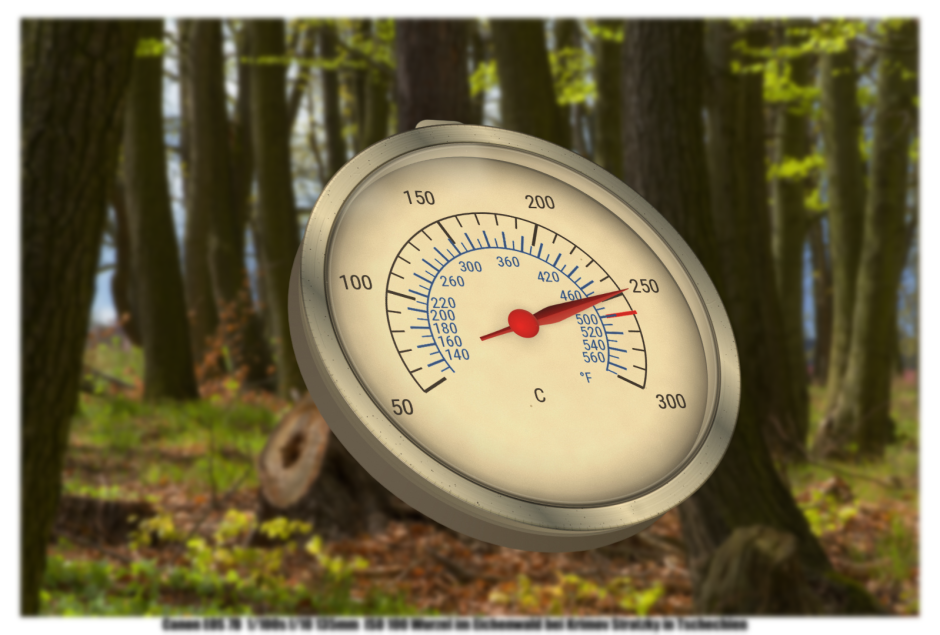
250 °C
